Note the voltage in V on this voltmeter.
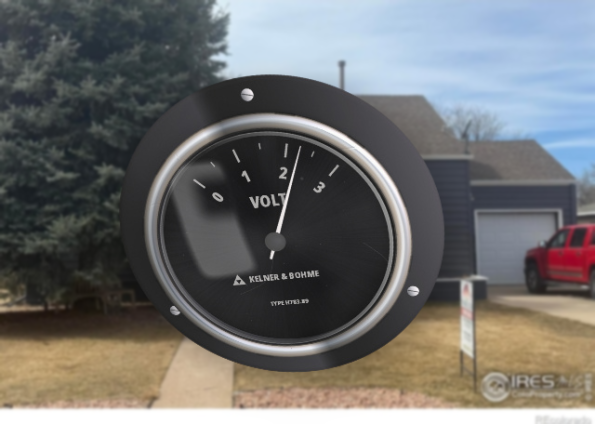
2.25 V
